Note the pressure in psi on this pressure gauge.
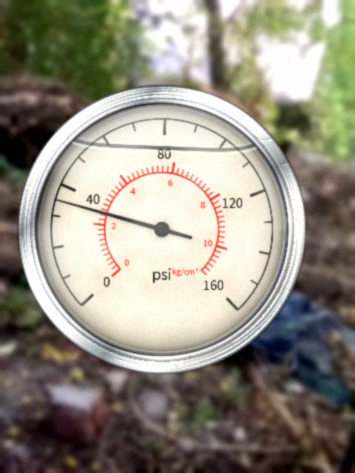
35 psi
